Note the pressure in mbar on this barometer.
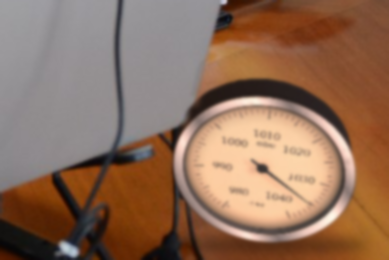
1035 mbar
